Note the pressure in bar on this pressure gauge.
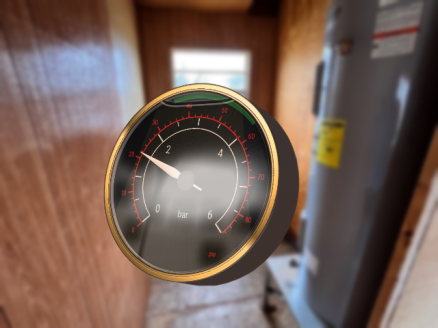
1.5 bar
